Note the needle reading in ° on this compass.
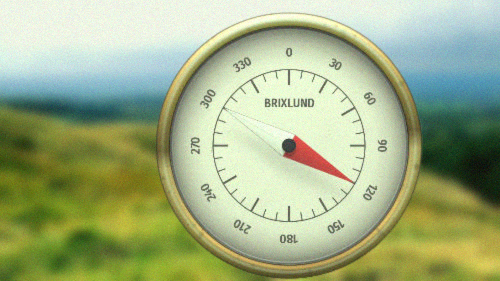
120 °
